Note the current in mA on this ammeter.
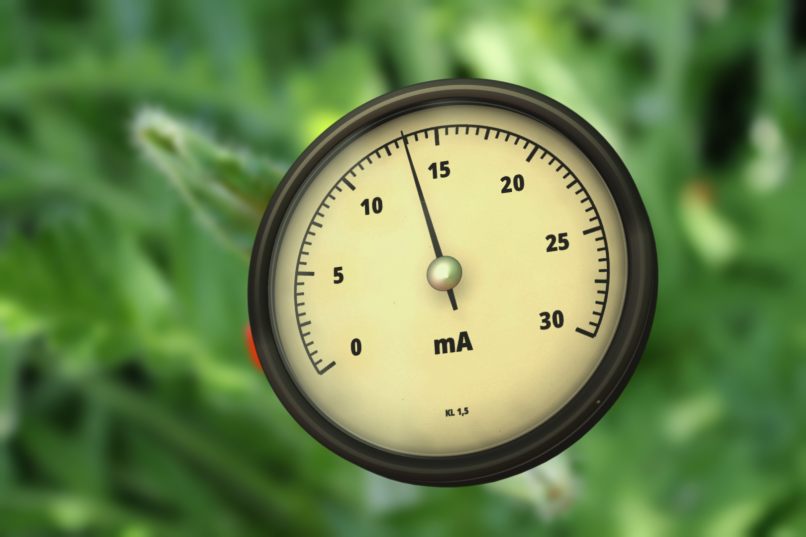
13.5 mA
